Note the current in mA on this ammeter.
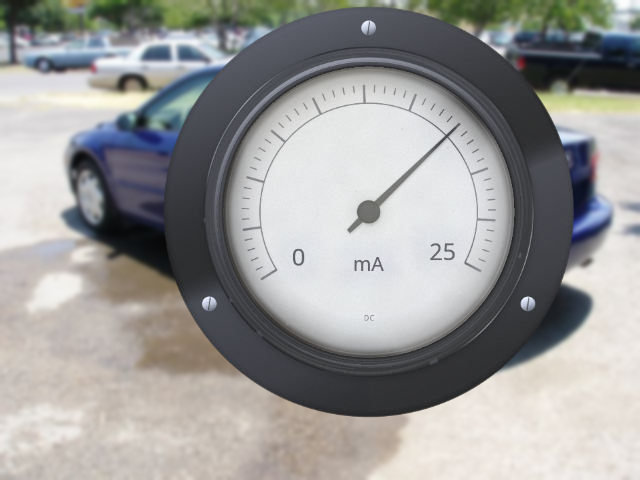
17.5 mA
